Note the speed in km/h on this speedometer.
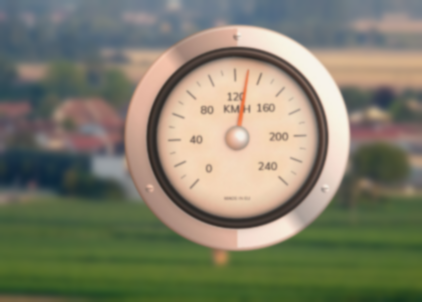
130 km/h
